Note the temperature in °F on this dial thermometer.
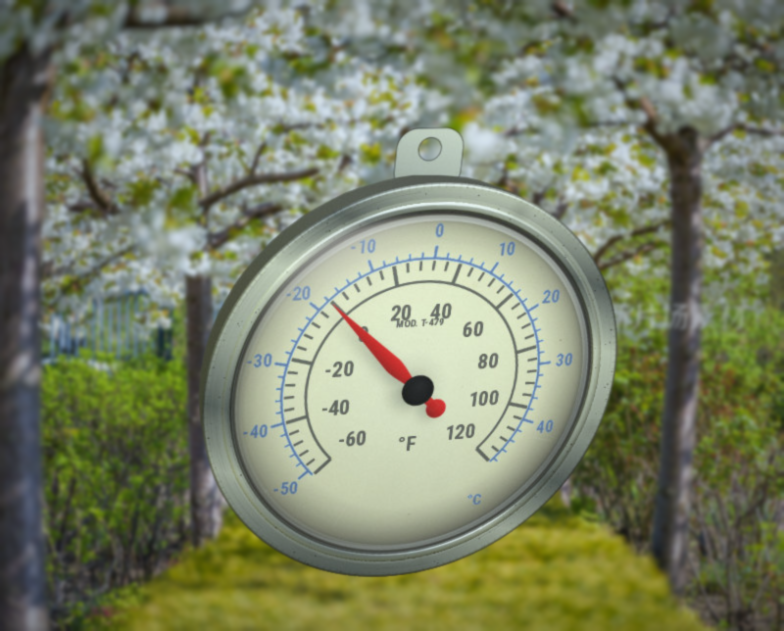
0 °F
